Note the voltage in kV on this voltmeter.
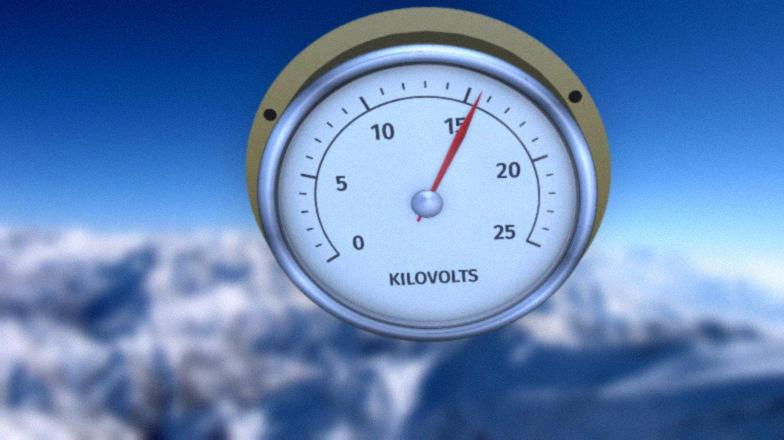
15.5 kV
